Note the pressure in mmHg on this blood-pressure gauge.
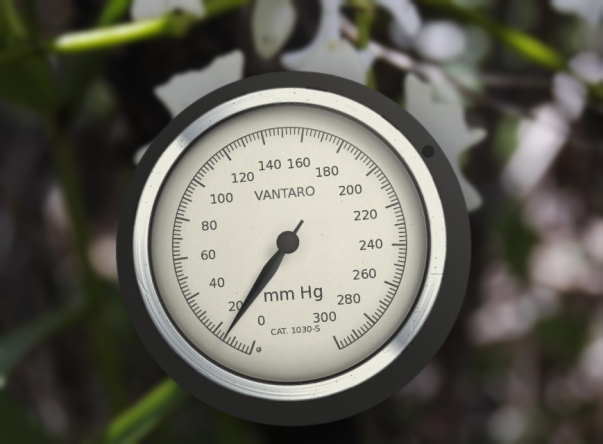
14 mmHg
